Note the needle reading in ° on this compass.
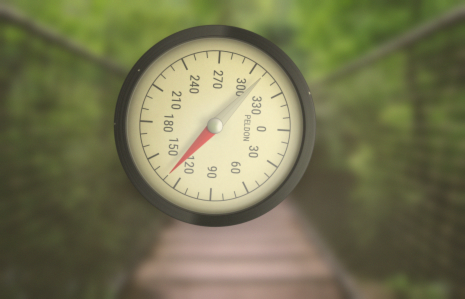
130 °
